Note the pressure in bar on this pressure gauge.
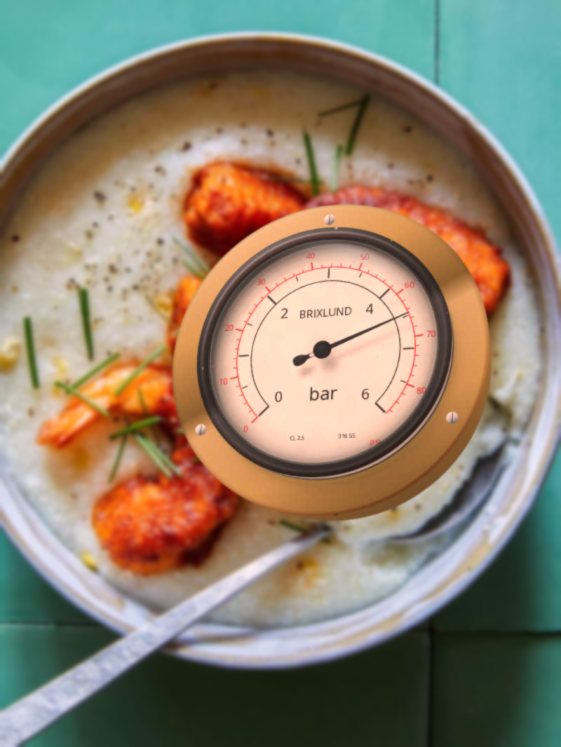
4.5 bar
